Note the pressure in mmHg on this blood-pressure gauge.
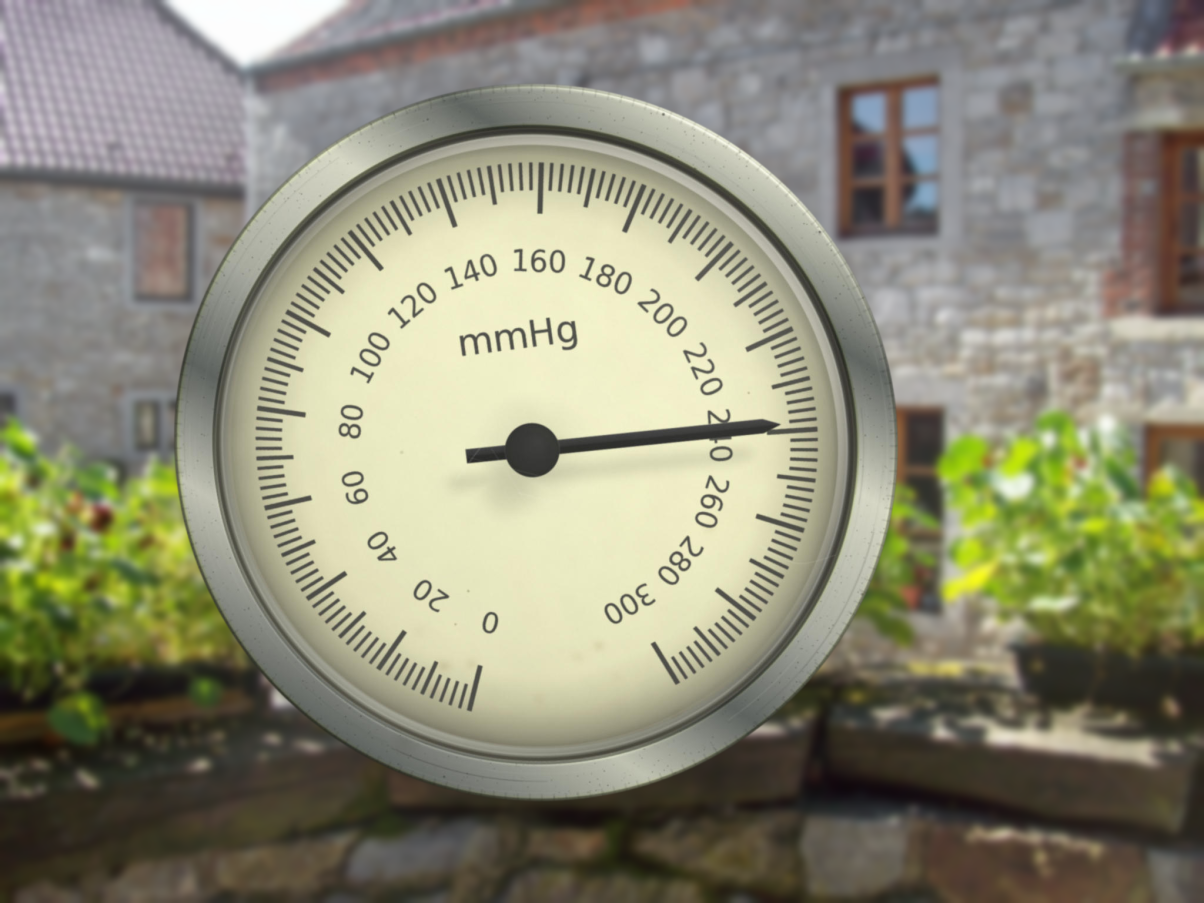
238 mmHg
